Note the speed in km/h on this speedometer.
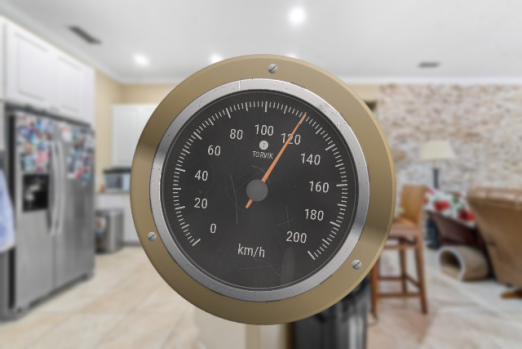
120 km/h
